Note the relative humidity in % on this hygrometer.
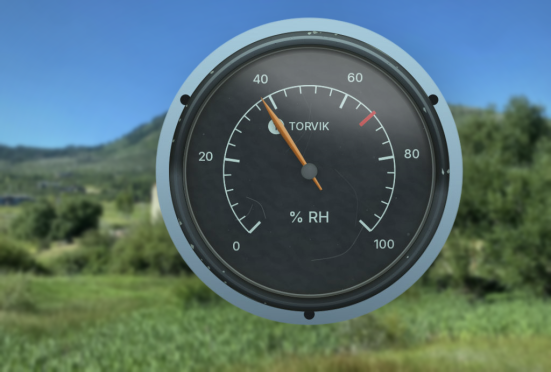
38 %
